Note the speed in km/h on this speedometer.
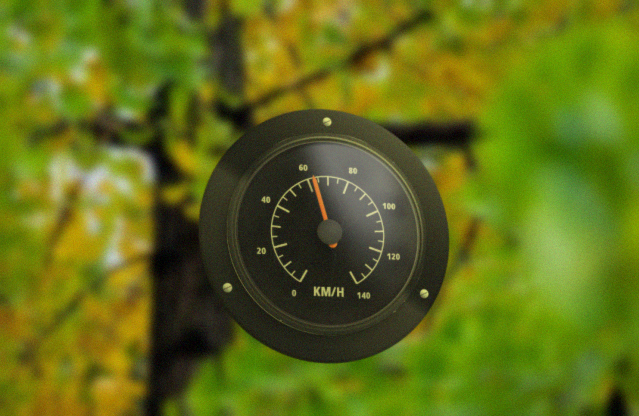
62.5 km/h
